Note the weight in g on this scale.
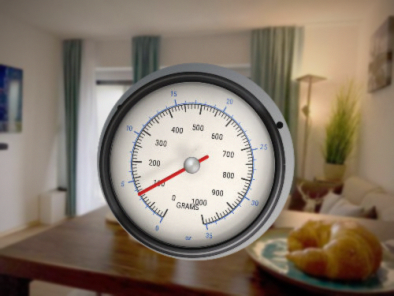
100 g
